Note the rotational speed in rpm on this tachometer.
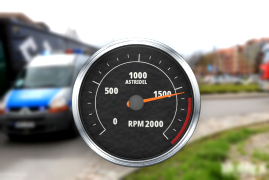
1550 rpm
